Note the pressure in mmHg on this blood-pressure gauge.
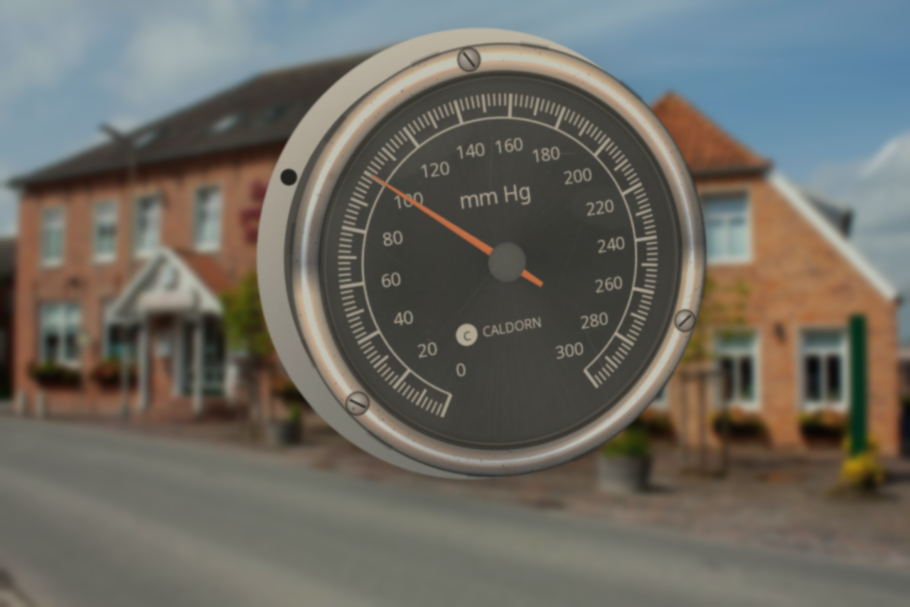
100 mmHg
